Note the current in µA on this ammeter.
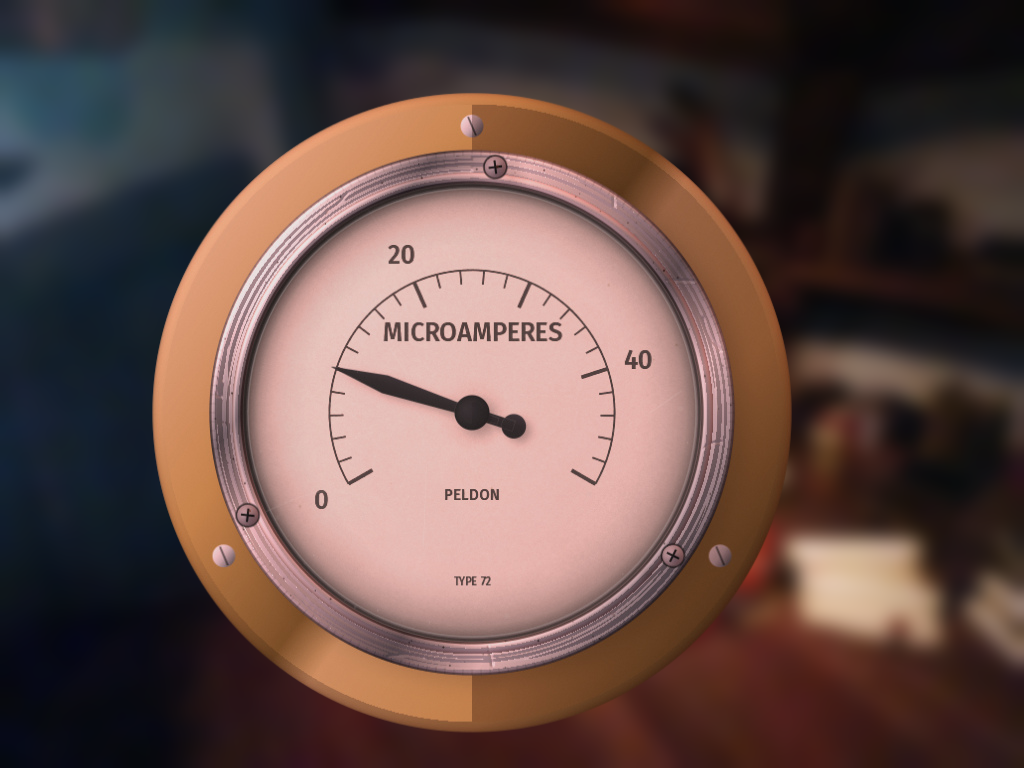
10 µA
